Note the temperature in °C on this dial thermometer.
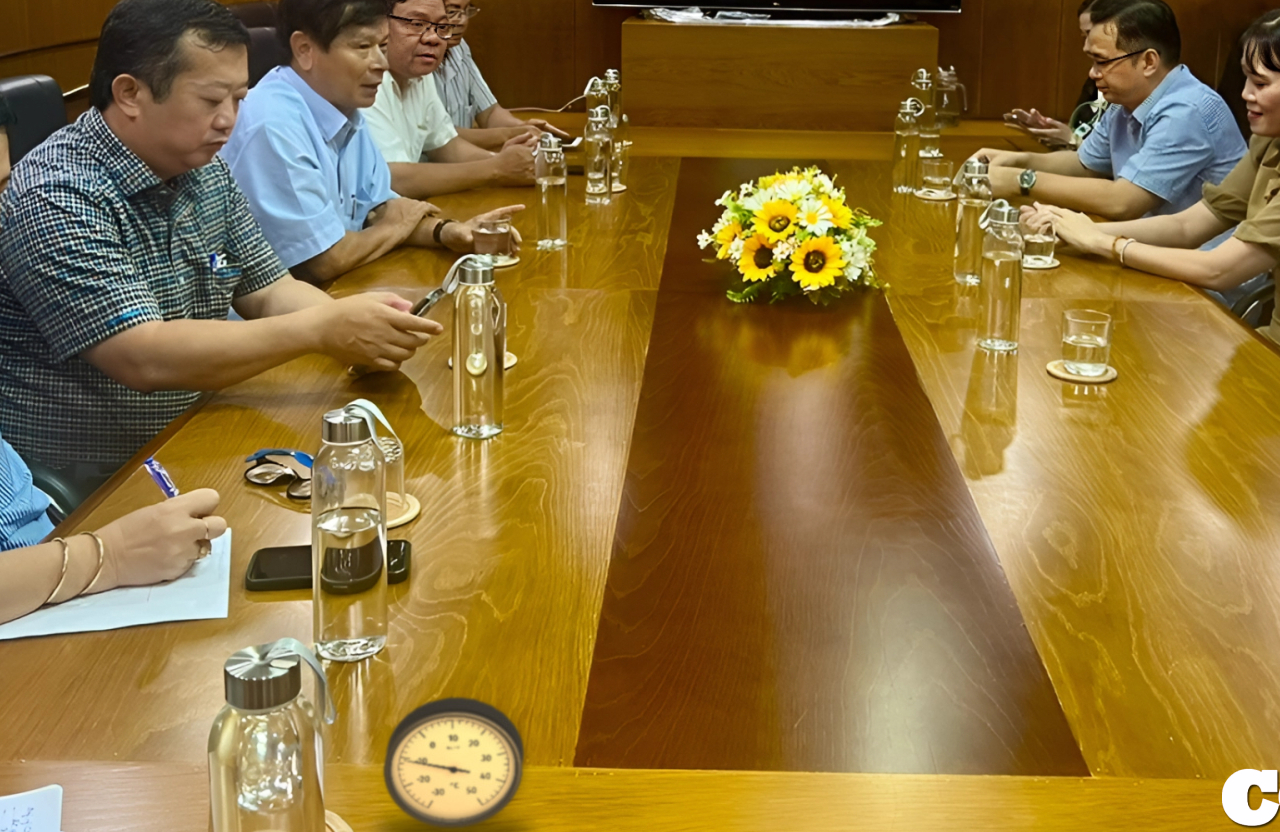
-10 °C
